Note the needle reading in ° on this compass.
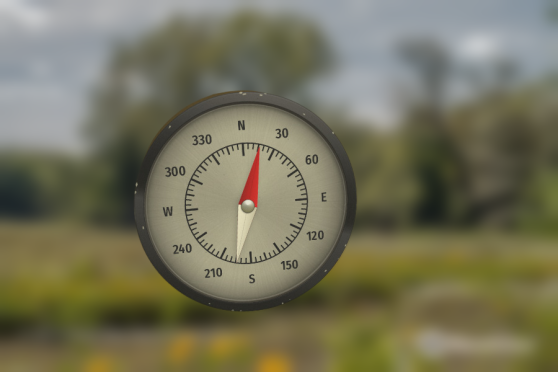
15 °
